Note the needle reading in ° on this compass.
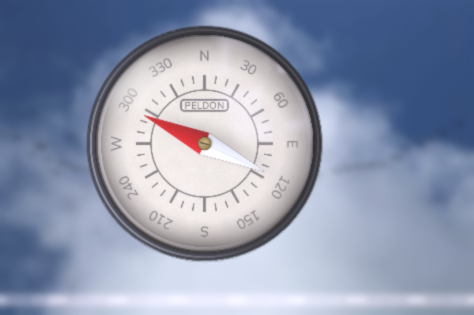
295 °
